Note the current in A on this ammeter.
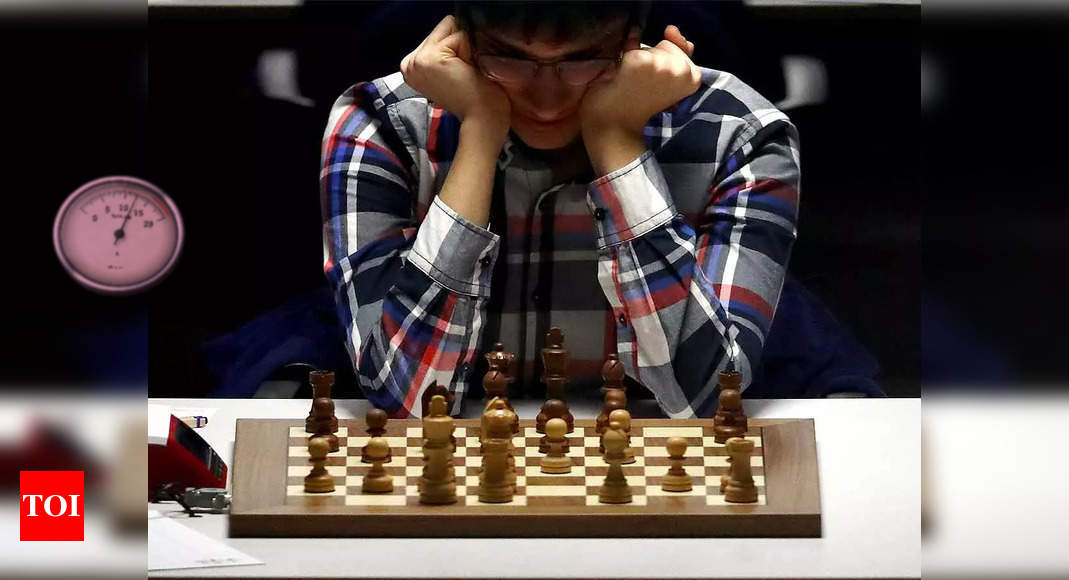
12.5 A
